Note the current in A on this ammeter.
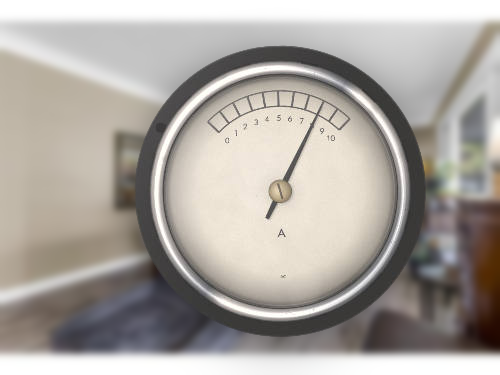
8 A
